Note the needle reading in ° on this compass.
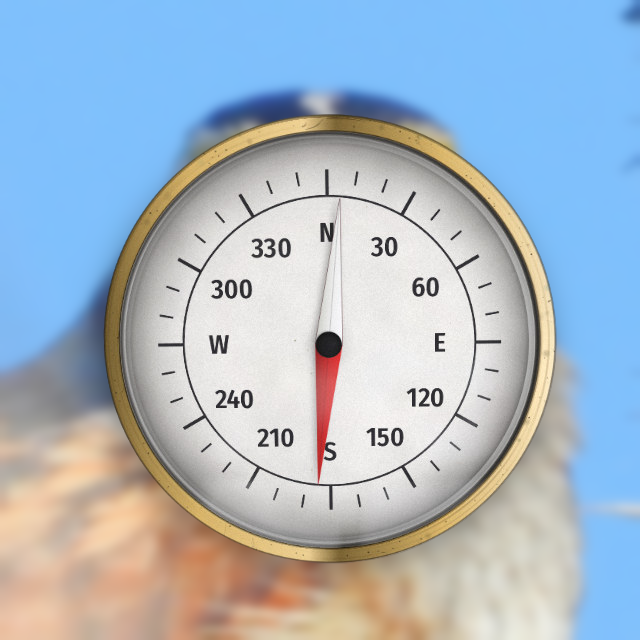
185 °
